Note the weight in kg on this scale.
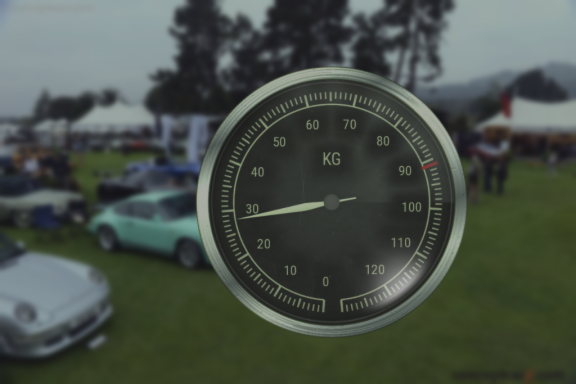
28 kg
